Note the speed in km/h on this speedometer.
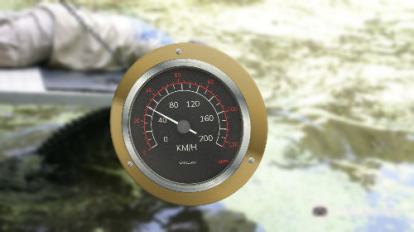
50 km/h
